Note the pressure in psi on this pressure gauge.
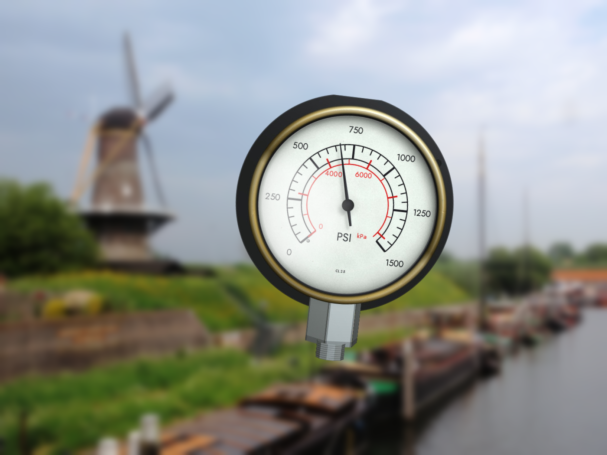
675 psi
